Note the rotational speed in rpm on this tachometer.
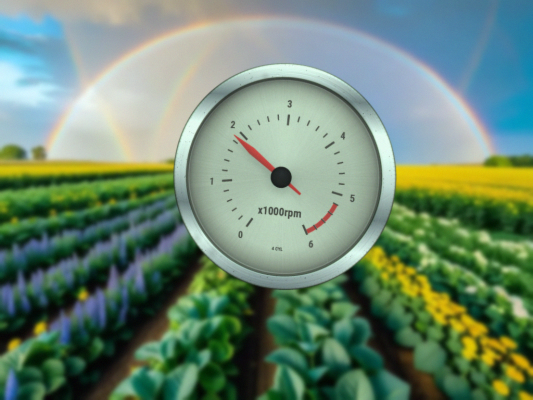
1900 rpm
